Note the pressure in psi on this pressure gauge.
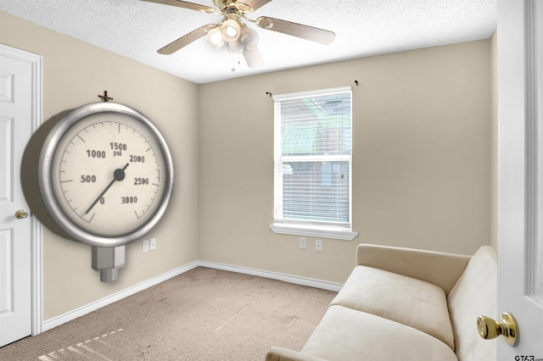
100 psi
